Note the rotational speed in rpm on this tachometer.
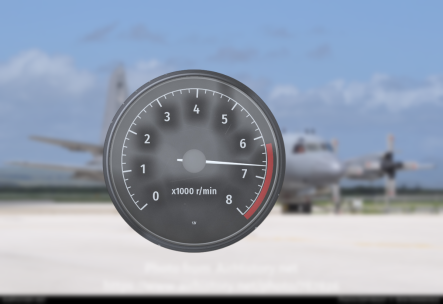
6700 rpm
